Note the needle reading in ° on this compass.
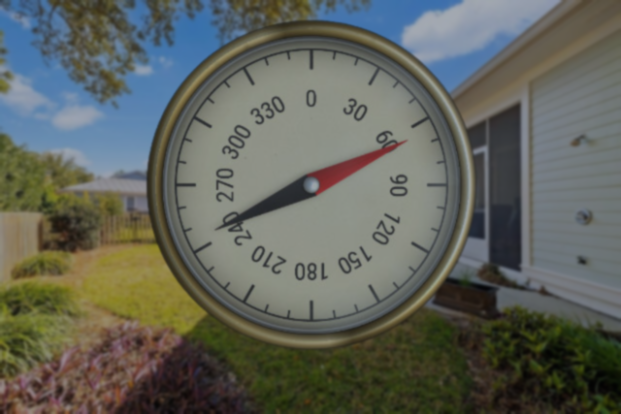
65 °
